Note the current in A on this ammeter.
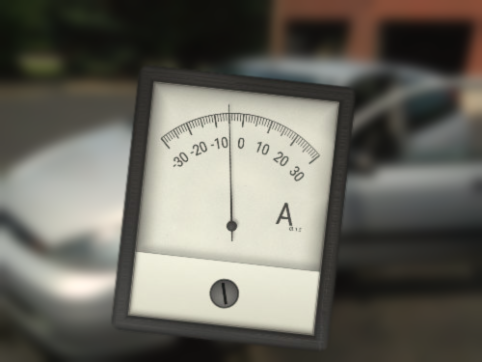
-5 A
